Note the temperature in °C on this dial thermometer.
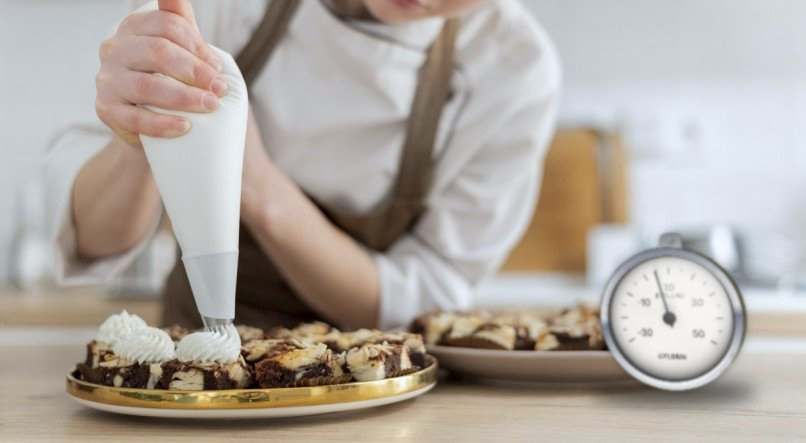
5 °C
